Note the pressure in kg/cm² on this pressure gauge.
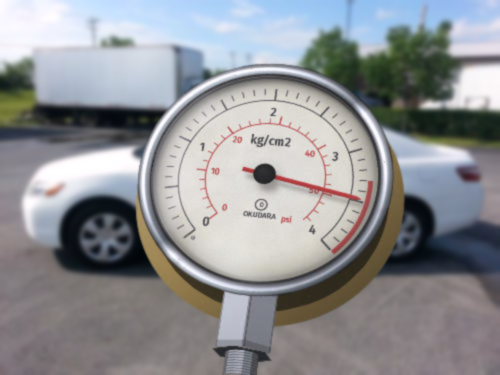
3.5 kg/cm²
